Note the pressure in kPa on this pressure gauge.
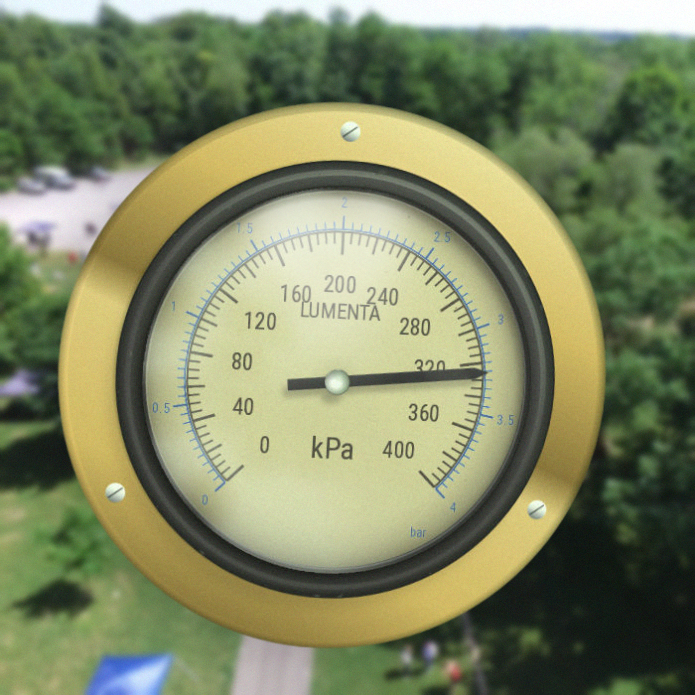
325 kPa
